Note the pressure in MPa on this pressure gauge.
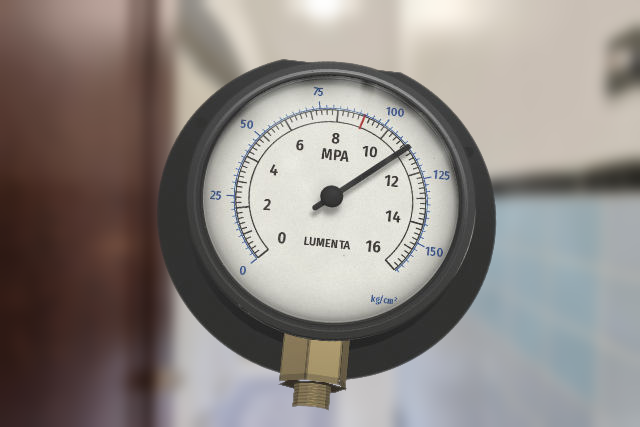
11 MPa
